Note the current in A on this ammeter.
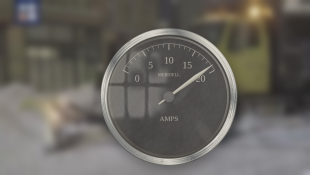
19 A
